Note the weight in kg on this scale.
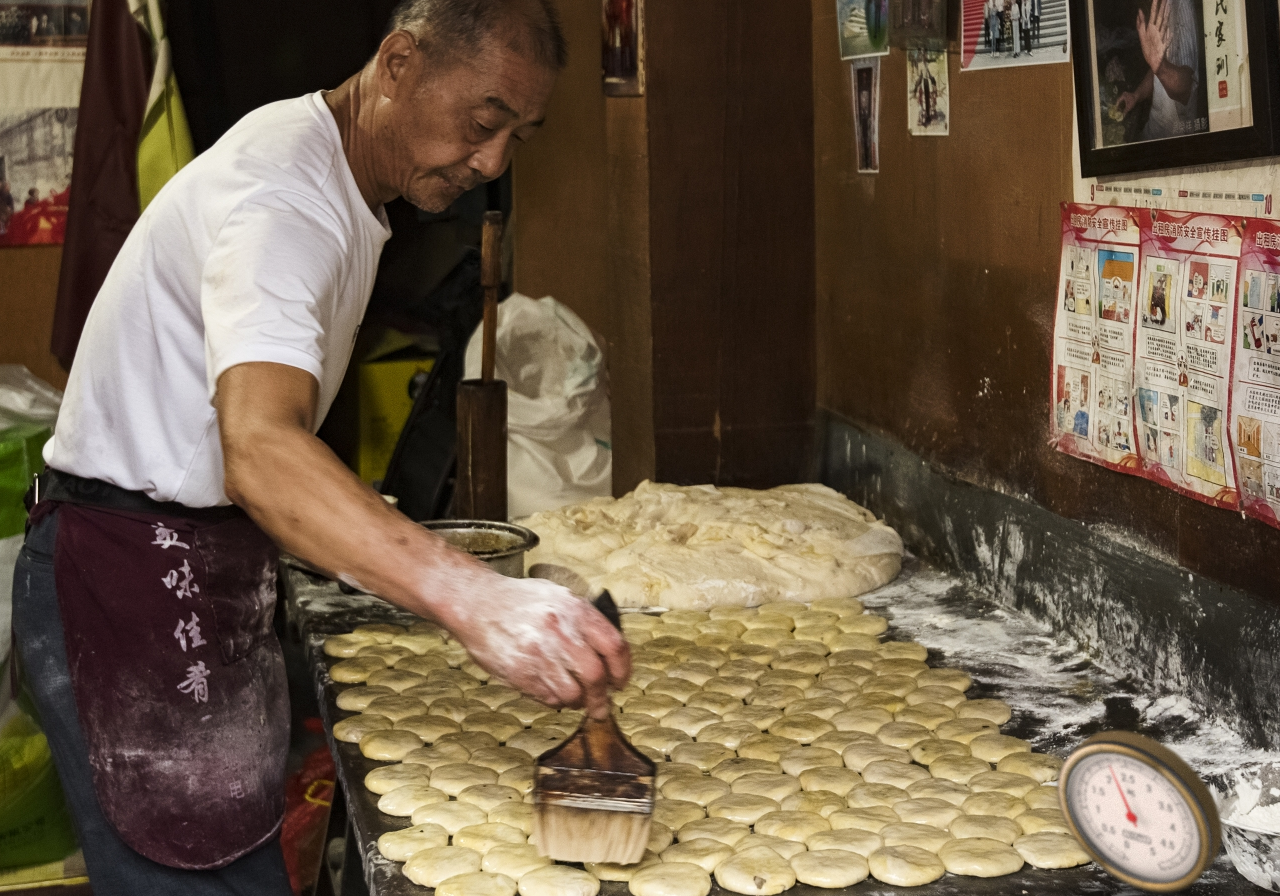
2.25 kg
